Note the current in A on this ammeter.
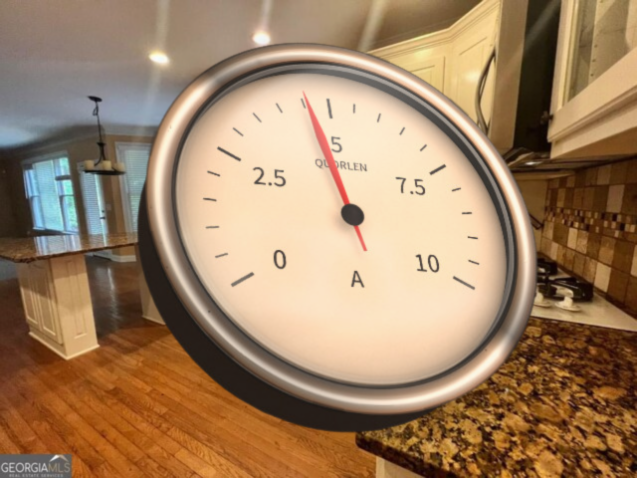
4.5 A
